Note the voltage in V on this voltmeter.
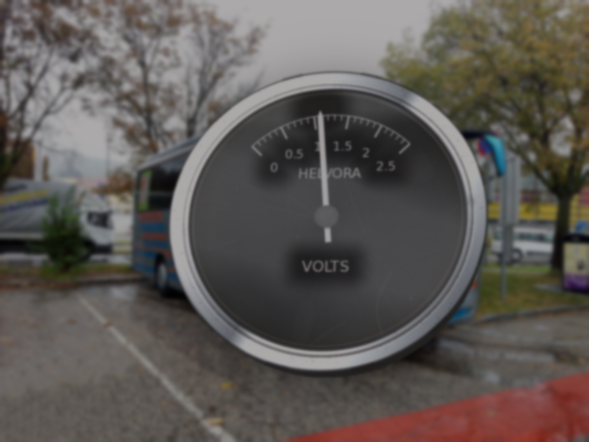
1.1 V
